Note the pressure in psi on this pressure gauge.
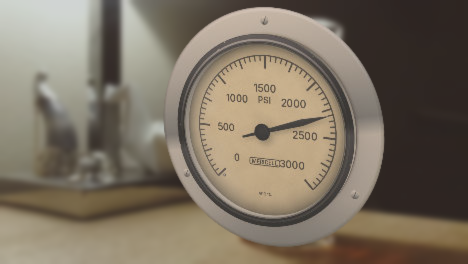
2300 psi
